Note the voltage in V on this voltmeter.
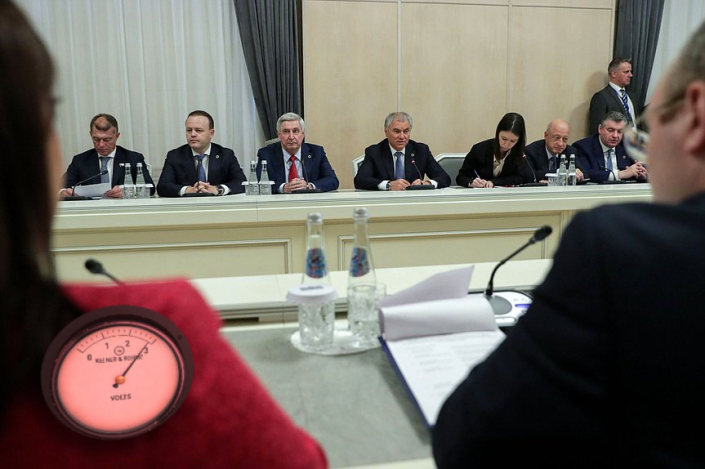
2.8 V
